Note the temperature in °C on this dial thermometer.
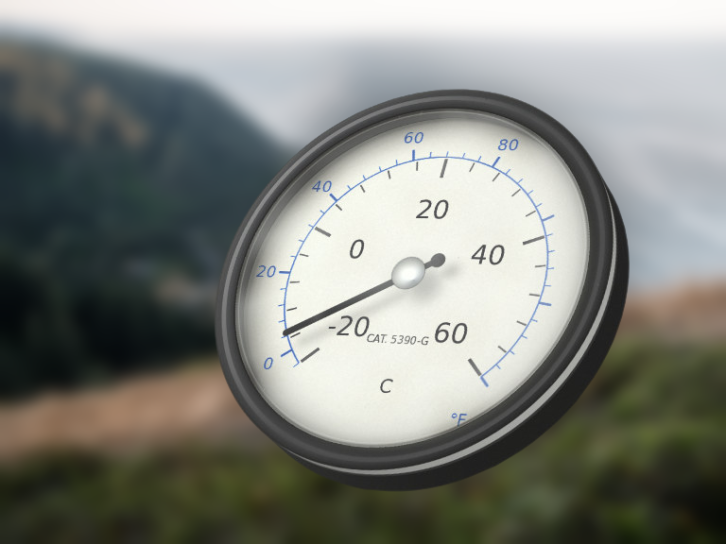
-16 °C
